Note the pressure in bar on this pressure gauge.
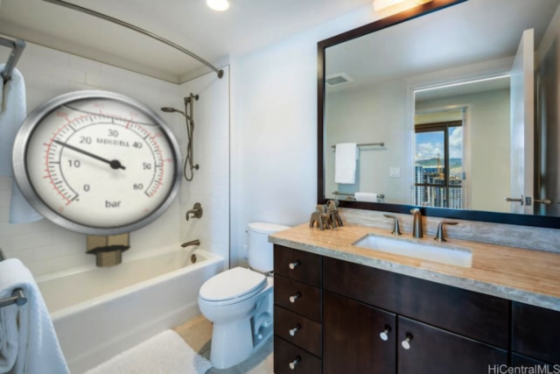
15 bar
